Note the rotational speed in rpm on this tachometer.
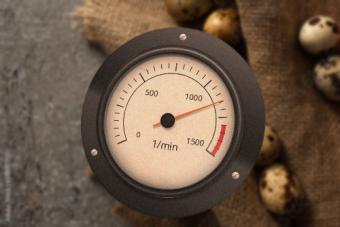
1150 rpm
